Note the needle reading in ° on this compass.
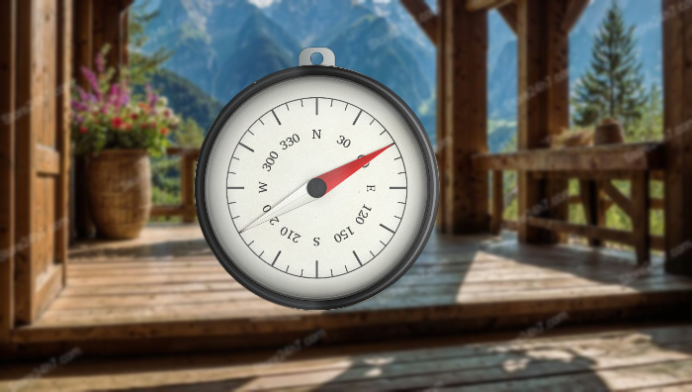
60 °
